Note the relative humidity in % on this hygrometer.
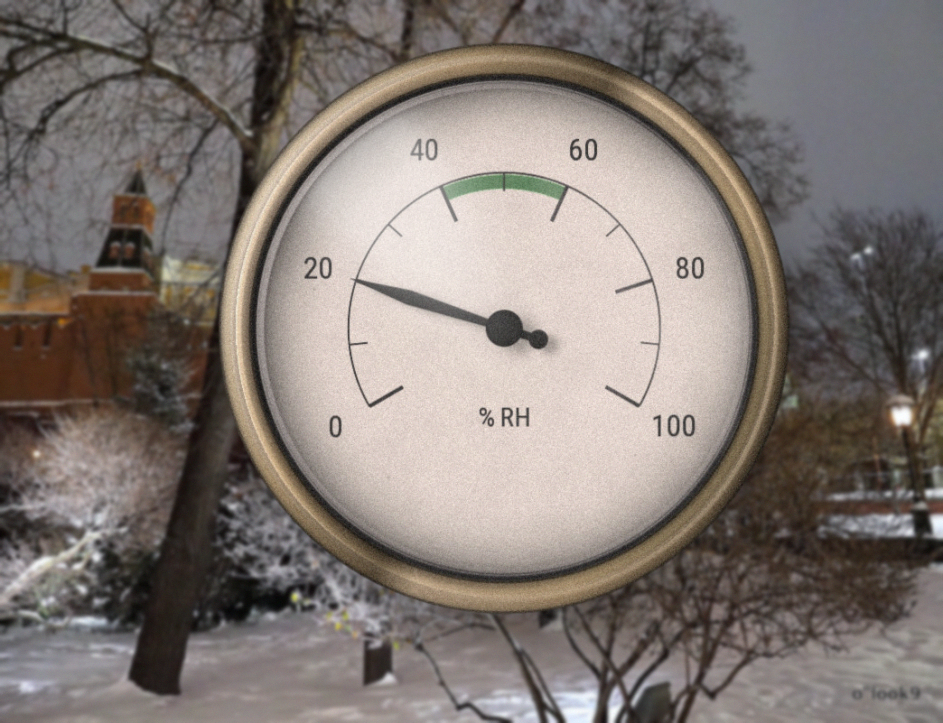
20 %
